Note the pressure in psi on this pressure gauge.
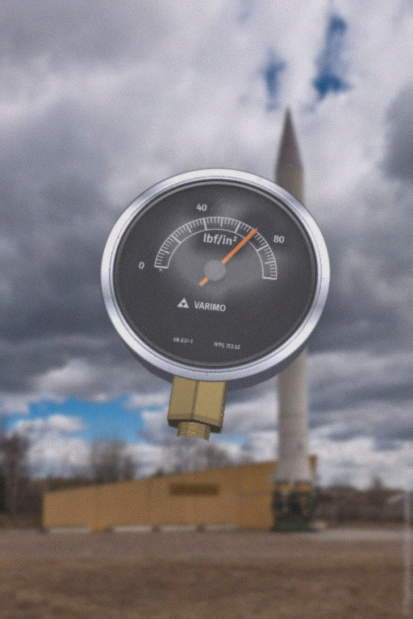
70 psi
